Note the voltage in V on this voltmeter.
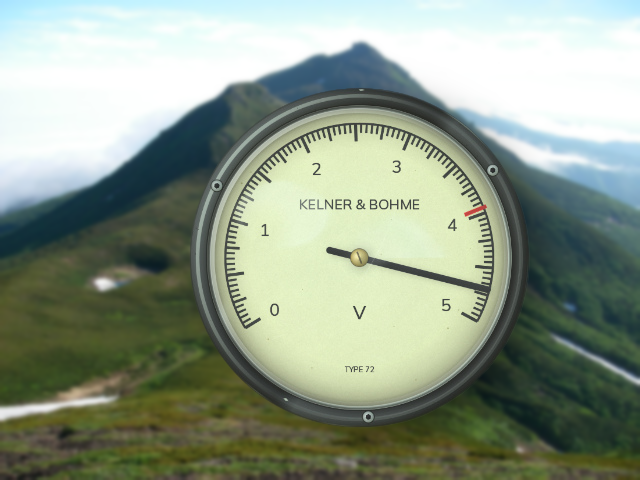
4.7 V
